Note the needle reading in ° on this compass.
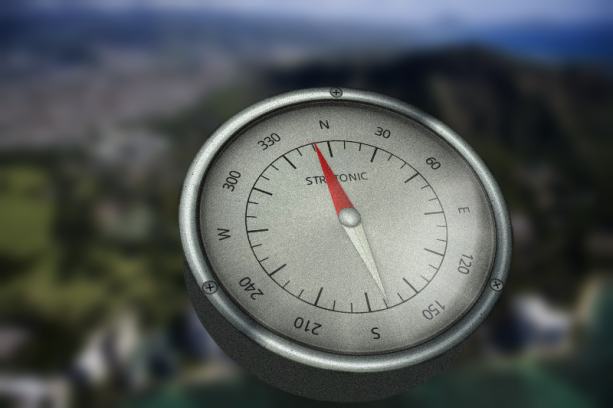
350 °
